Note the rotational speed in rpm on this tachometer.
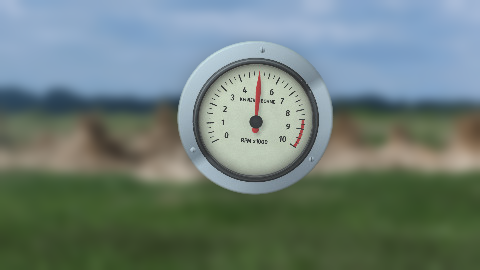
5000 rpm
